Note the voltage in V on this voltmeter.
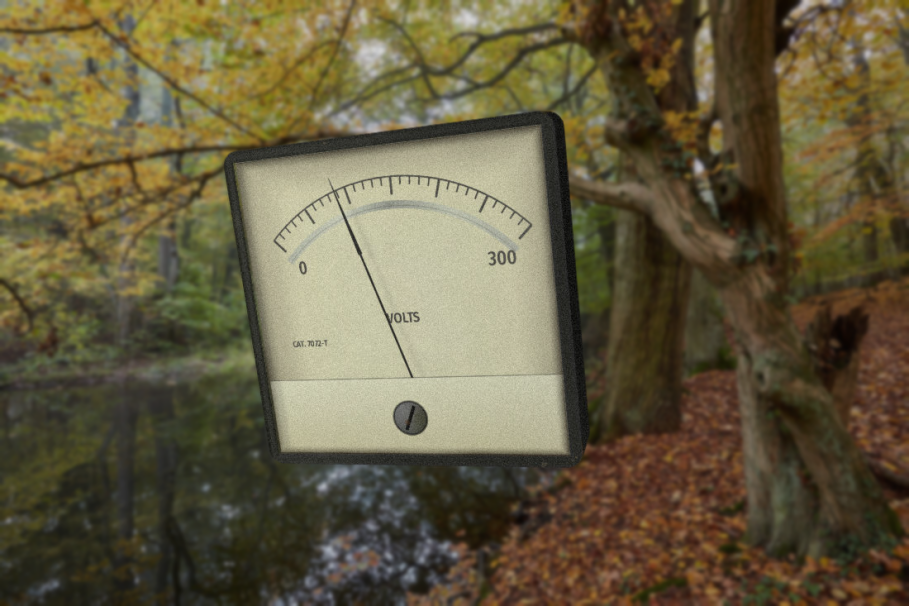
90 V
